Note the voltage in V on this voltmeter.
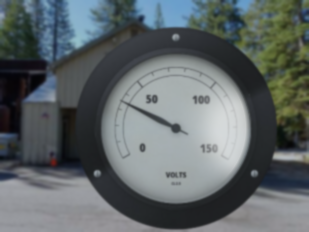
35 V
